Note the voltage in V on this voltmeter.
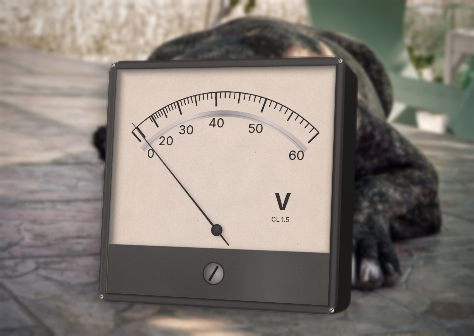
10 V
